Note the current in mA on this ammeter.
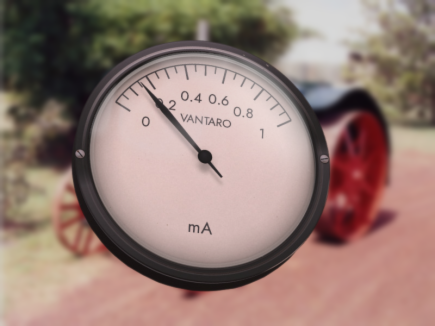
0.15 mA
